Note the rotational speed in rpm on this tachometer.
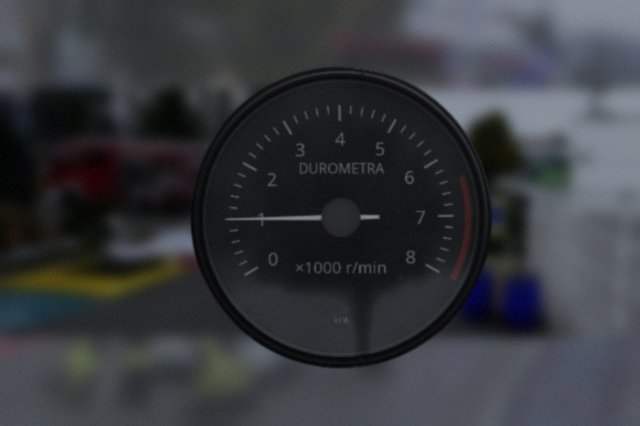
1000 rpm
